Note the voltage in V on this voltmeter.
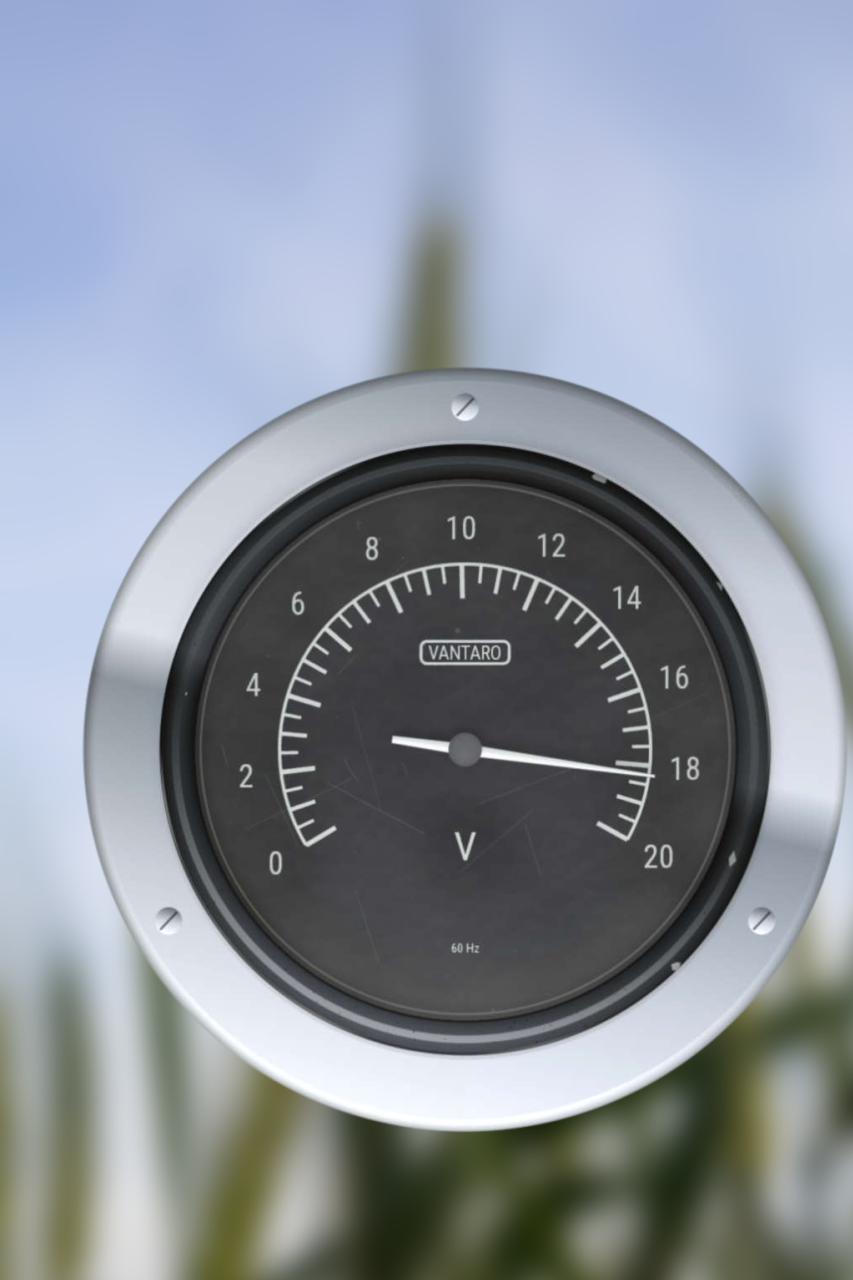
18.25 V
